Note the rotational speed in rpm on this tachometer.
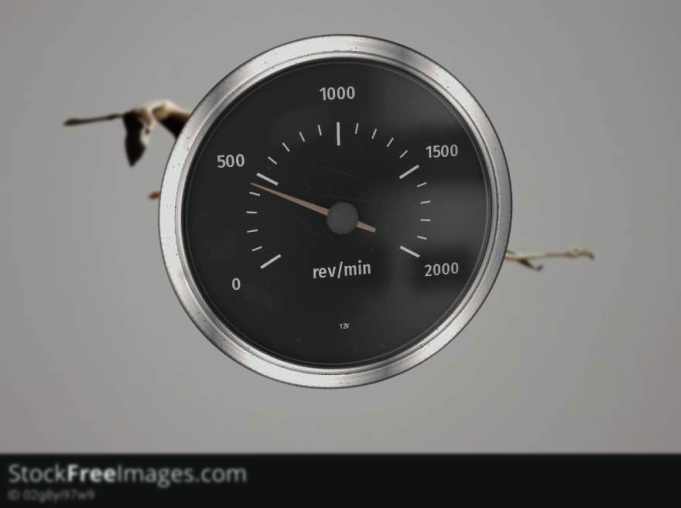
450 rpm
